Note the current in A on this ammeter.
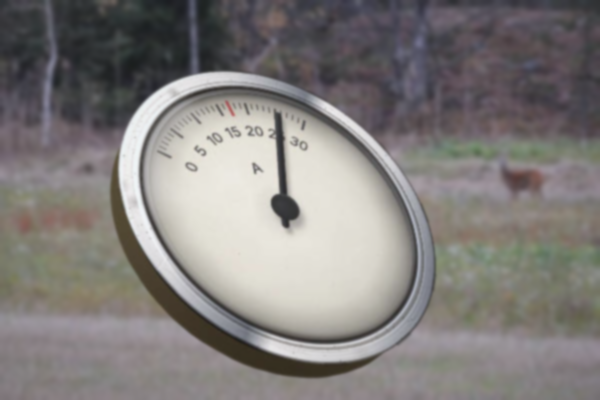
25 A
